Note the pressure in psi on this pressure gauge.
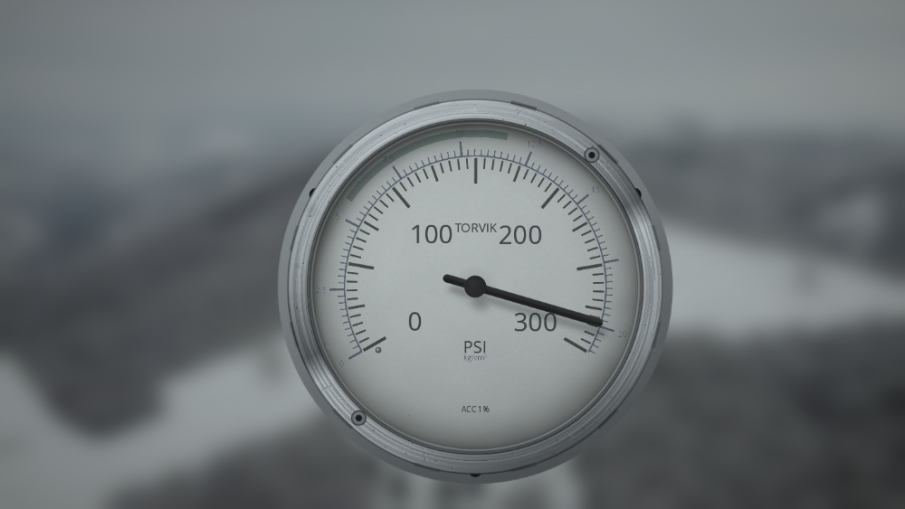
282.5 psi
